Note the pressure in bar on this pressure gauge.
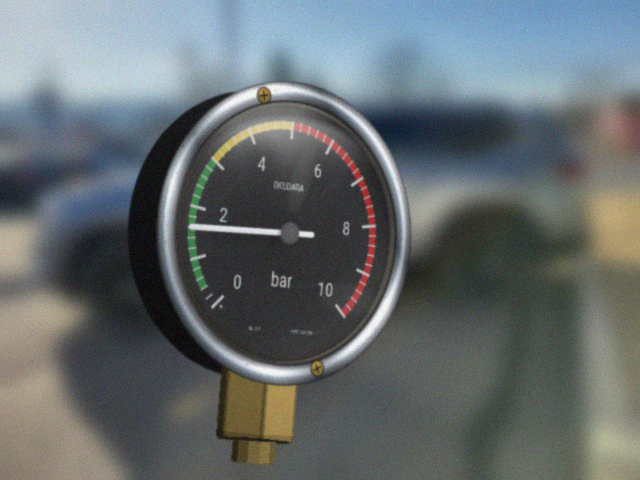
1.6 bar
